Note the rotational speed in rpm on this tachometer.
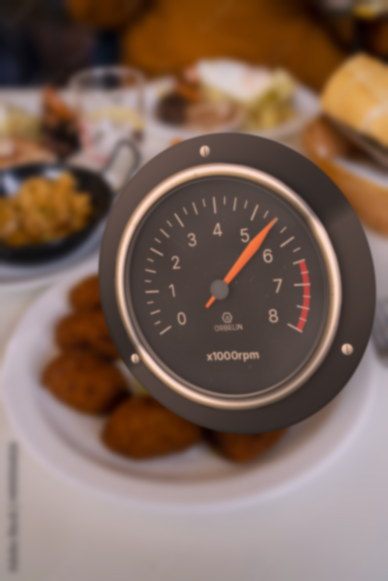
5500 rpm
